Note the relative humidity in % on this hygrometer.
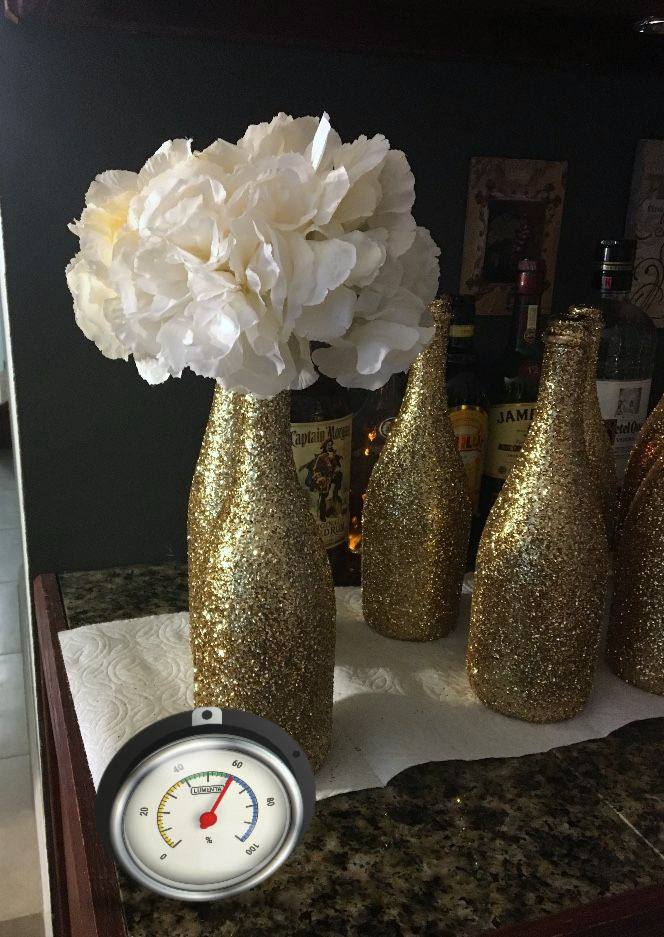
60 %
